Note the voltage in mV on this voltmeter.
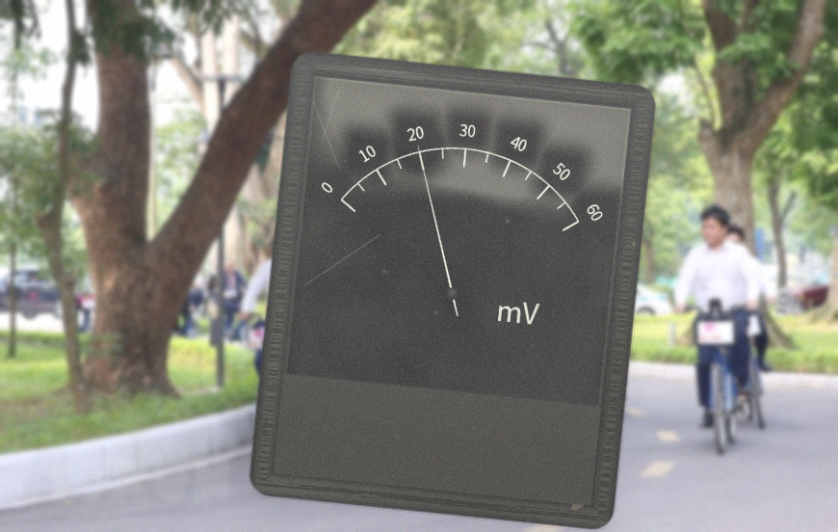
20 mV
